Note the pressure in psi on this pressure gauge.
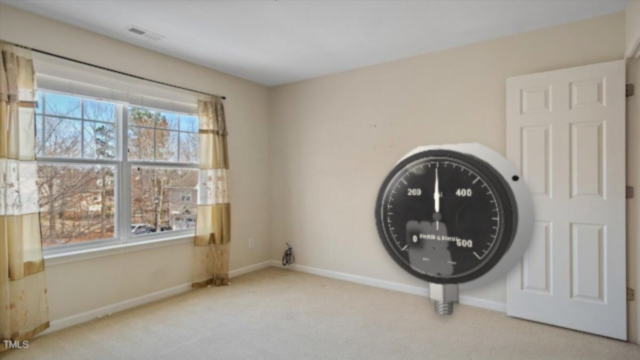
300 psi
